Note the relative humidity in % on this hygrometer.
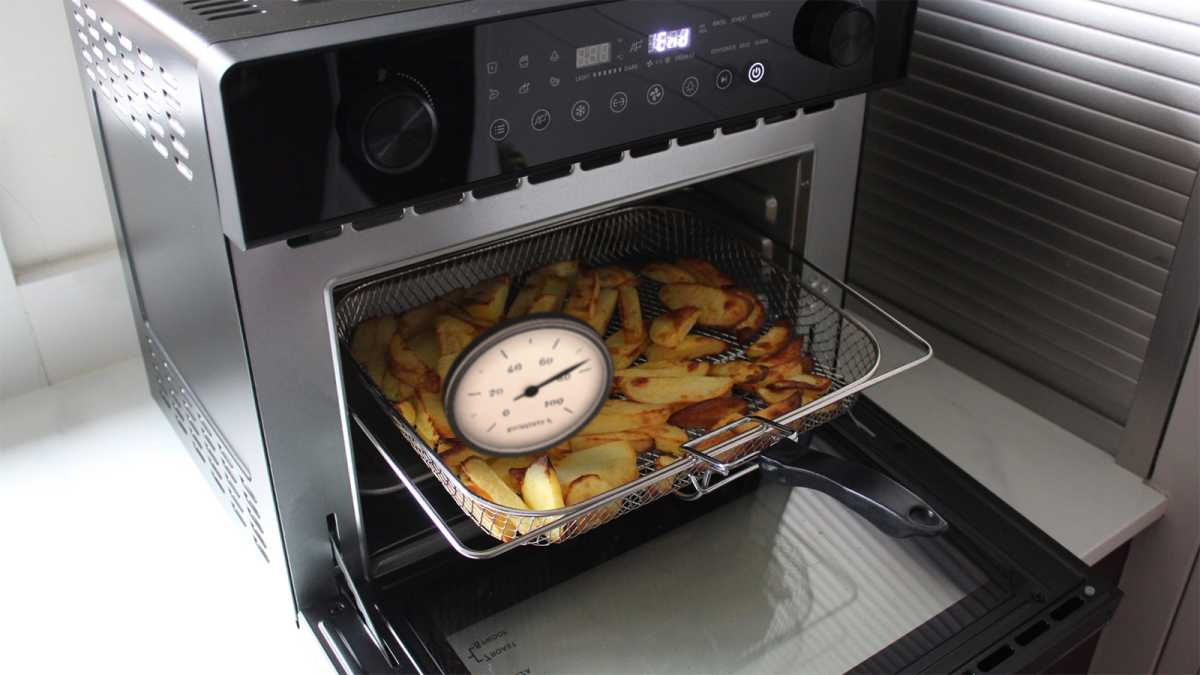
75 %
